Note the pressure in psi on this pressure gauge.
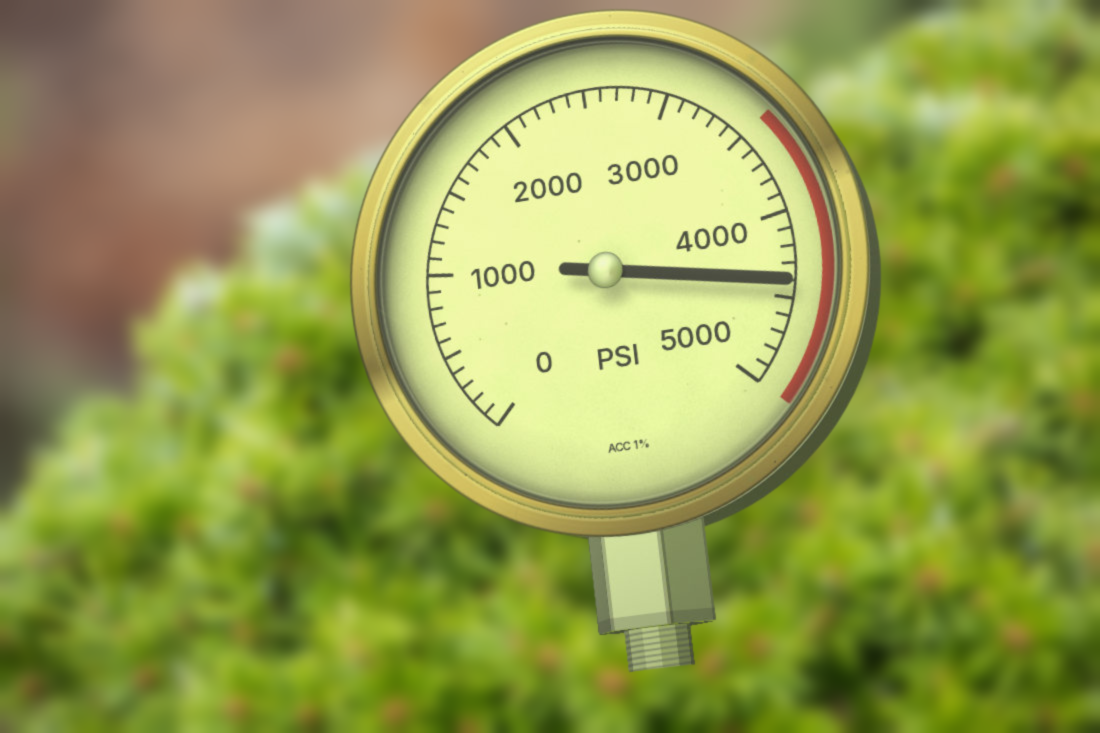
4400 psi
